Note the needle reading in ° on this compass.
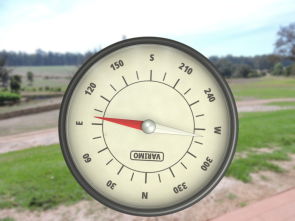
97.5 °
